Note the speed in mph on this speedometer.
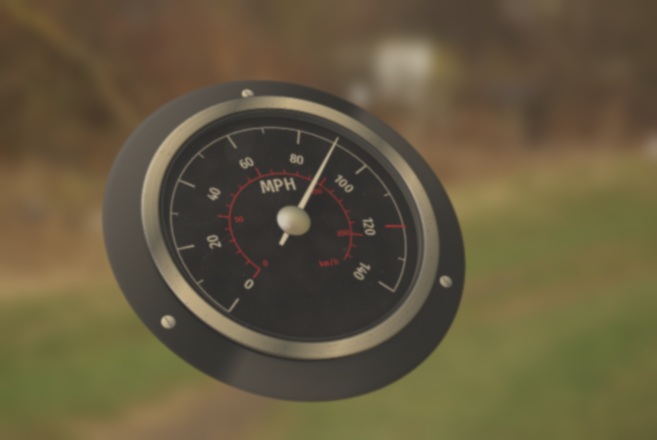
90 mph
